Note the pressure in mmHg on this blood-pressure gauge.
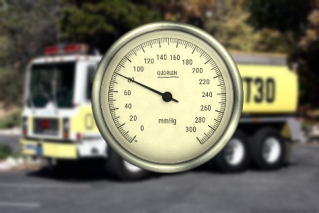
80 mmHg
